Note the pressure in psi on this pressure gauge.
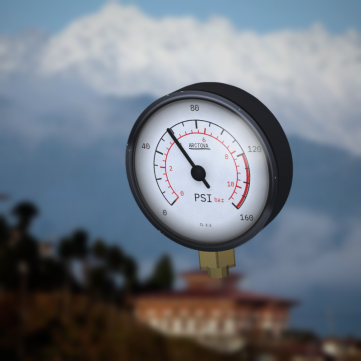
60 psi
